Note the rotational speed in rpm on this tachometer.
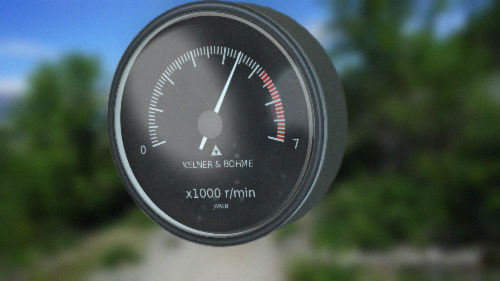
4500 rpm
